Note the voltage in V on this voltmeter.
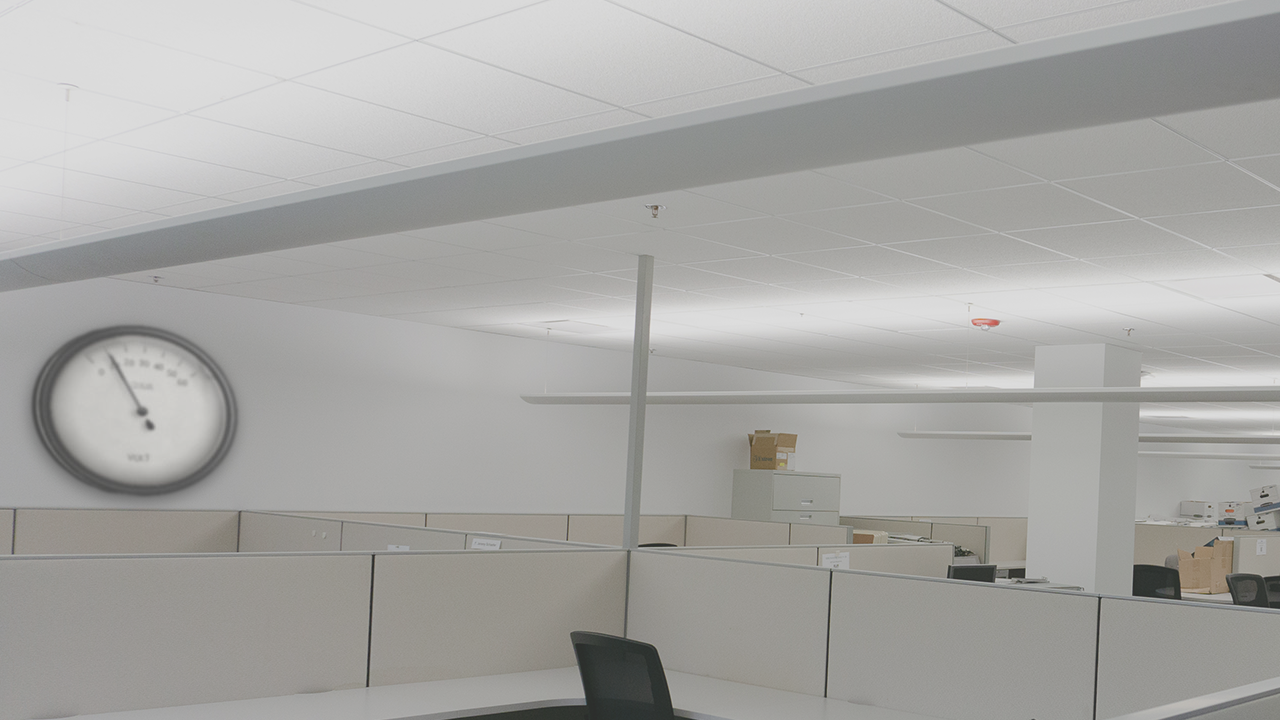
10 V
